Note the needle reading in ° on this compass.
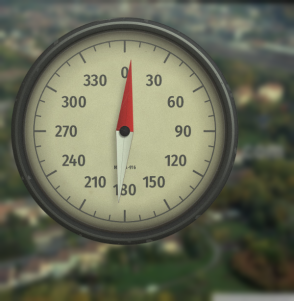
5 °
